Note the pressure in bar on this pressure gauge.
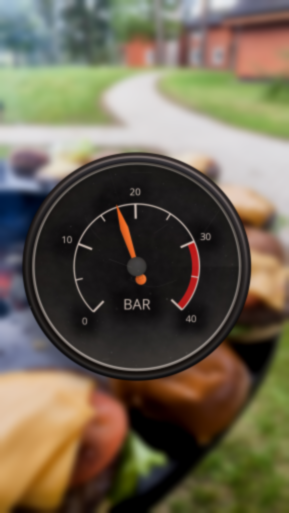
17.5 bar
